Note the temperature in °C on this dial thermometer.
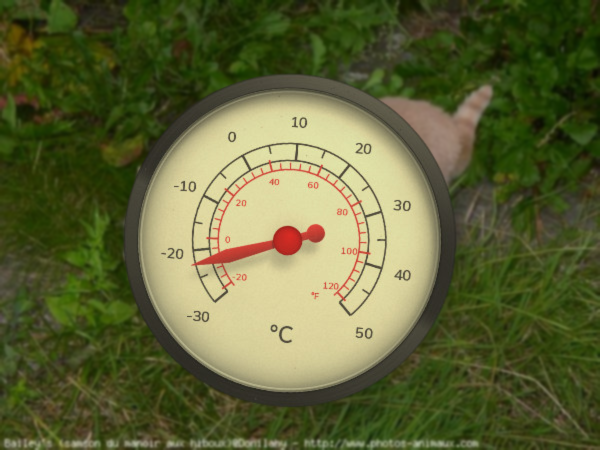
-22.5 °C
